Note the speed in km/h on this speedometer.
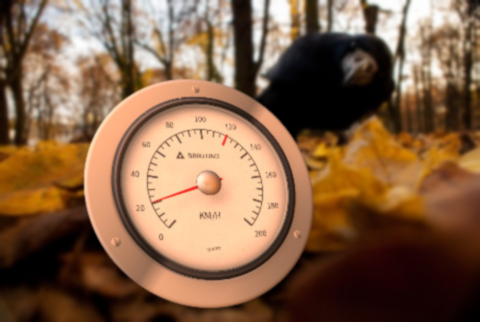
20 km/h
